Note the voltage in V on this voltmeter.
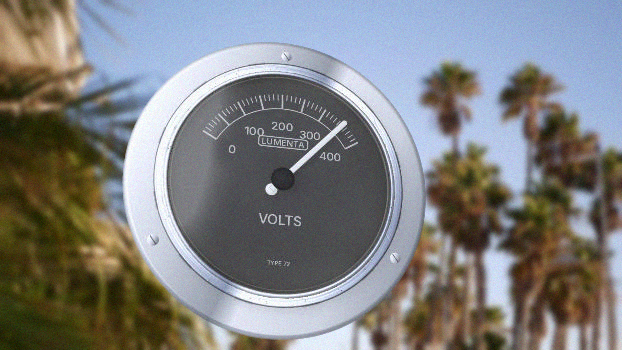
350 V
